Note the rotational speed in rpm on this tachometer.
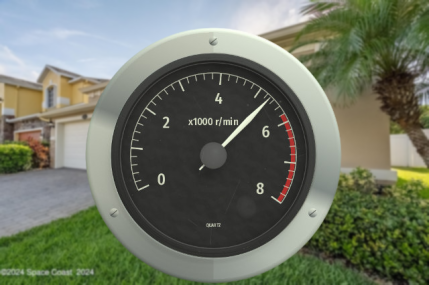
5300 rpm
